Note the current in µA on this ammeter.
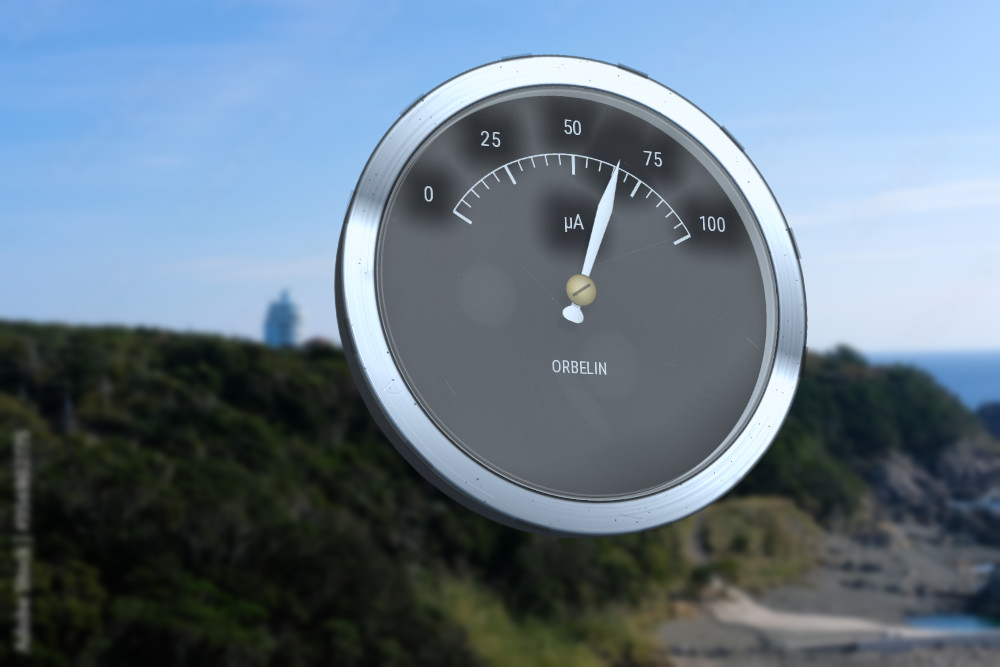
65 µA
